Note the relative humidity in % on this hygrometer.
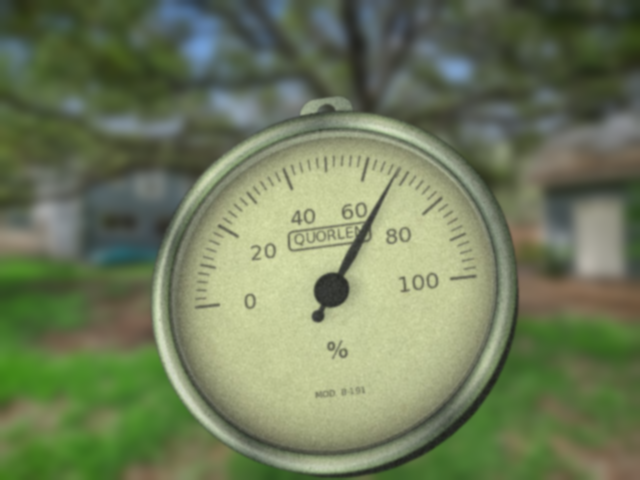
68 %
